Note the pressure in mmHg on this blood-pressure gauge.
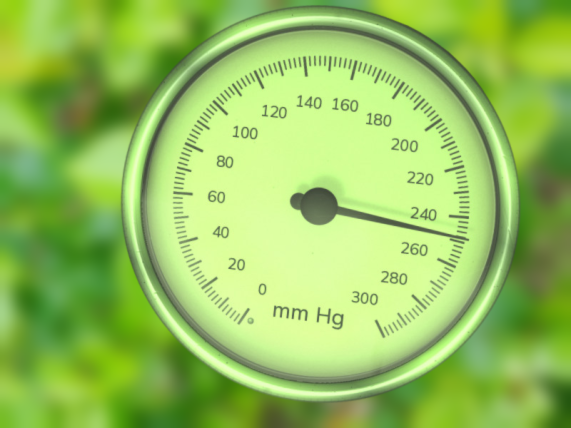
248 mmHg
